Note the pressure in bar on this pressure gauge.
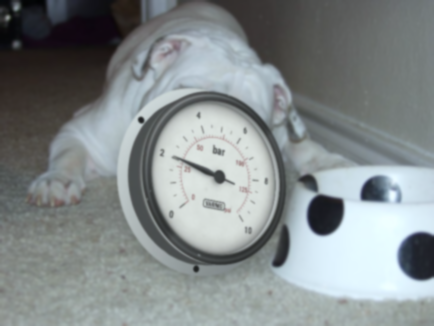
2 bar
